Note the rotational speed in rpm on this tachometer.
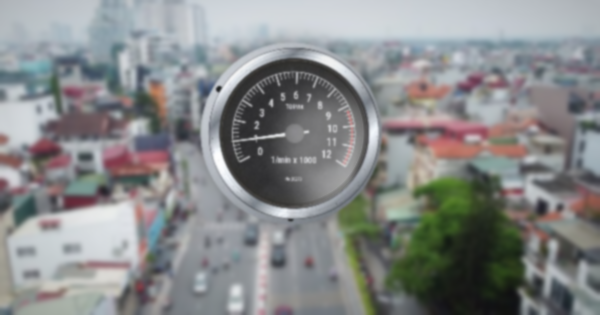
1000 rpm
